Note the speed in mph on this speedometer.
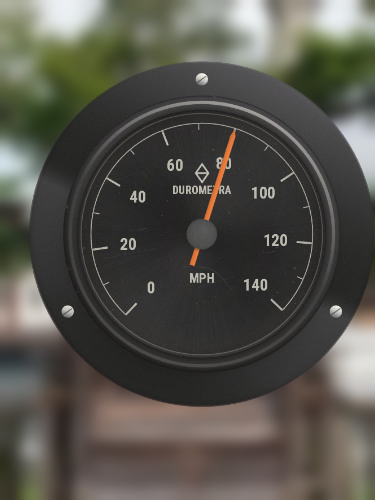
80 mph
